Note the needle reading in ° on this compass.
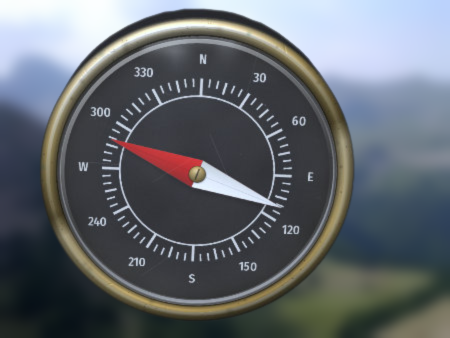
290 °
